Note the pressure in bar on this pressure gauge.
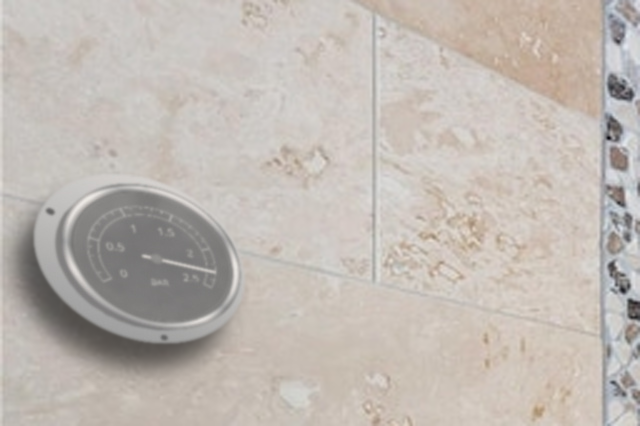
2.3 bar
